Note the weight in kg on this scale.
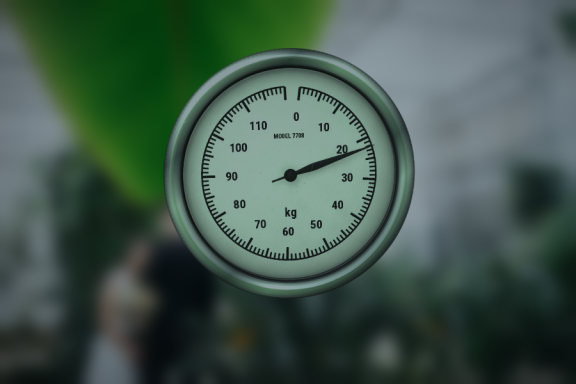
22 kg
